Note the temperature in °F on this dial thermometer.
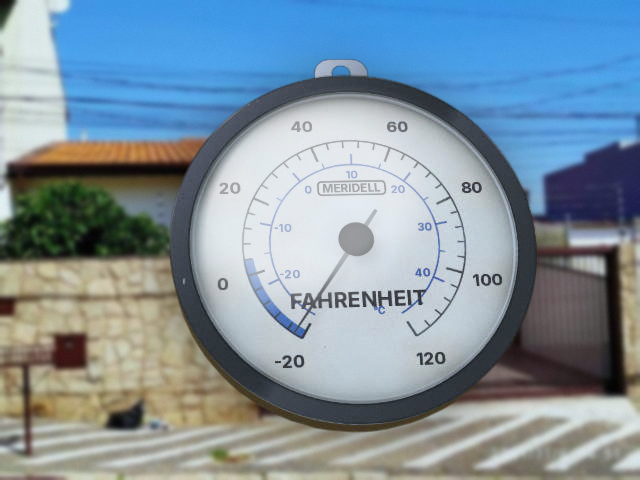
-18 °F
